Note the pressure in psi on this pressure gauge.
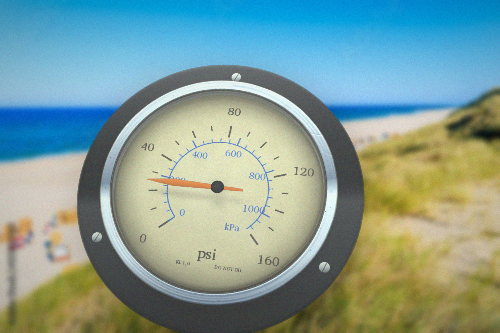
25 psi
